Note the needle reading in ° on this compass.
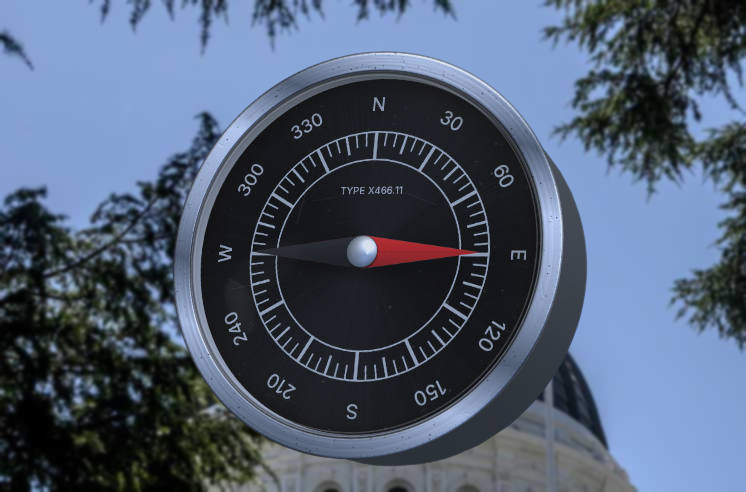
90 °
